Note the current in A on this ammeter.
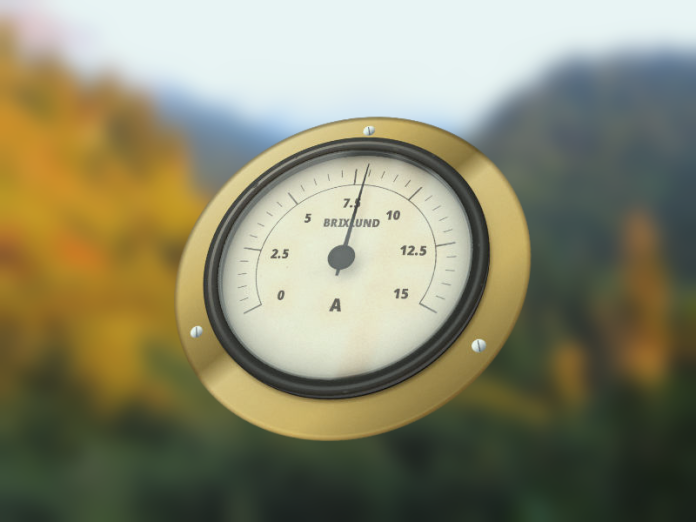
8 A
